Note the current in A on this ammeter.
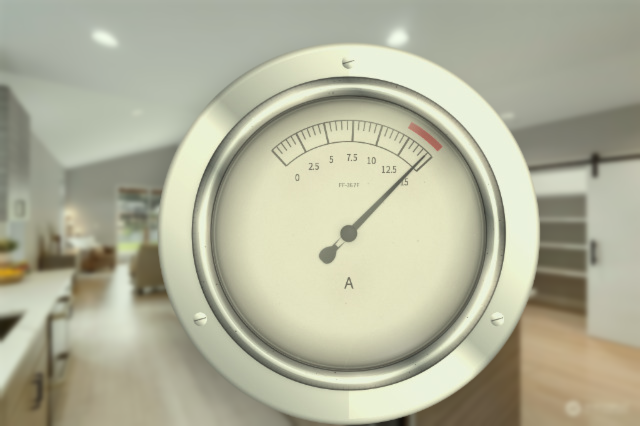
14.5 A
